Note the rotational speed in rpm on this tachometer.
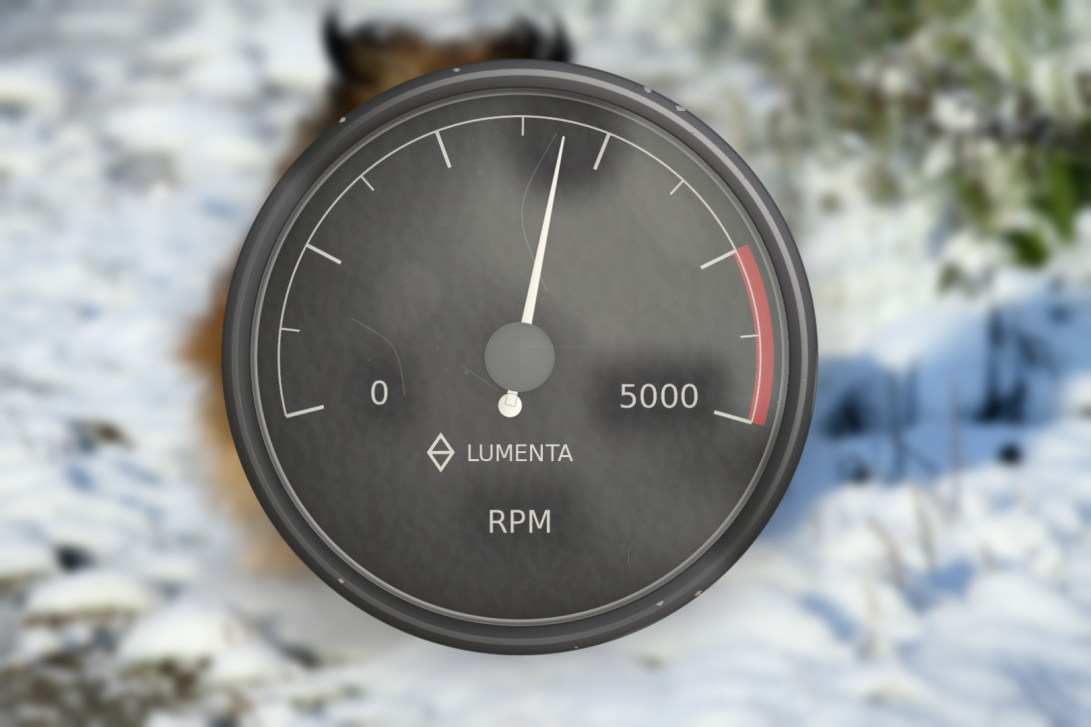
2750 rpm
